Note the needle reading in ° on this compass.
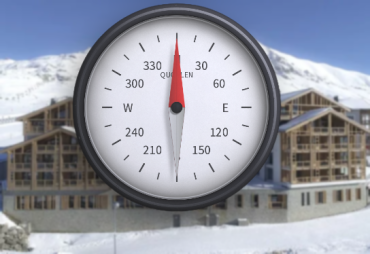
0 °
